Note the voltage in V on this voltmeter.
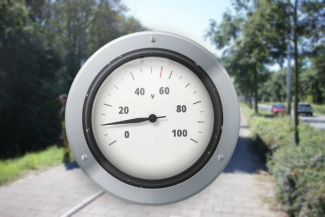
10 V
